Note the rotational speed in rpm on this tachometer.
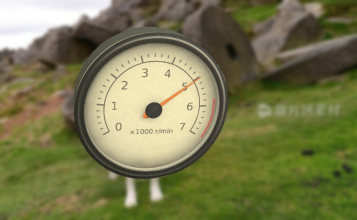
5000 rpm
